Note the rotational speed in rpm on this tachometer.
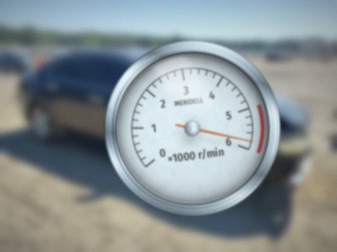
5800 rpm
